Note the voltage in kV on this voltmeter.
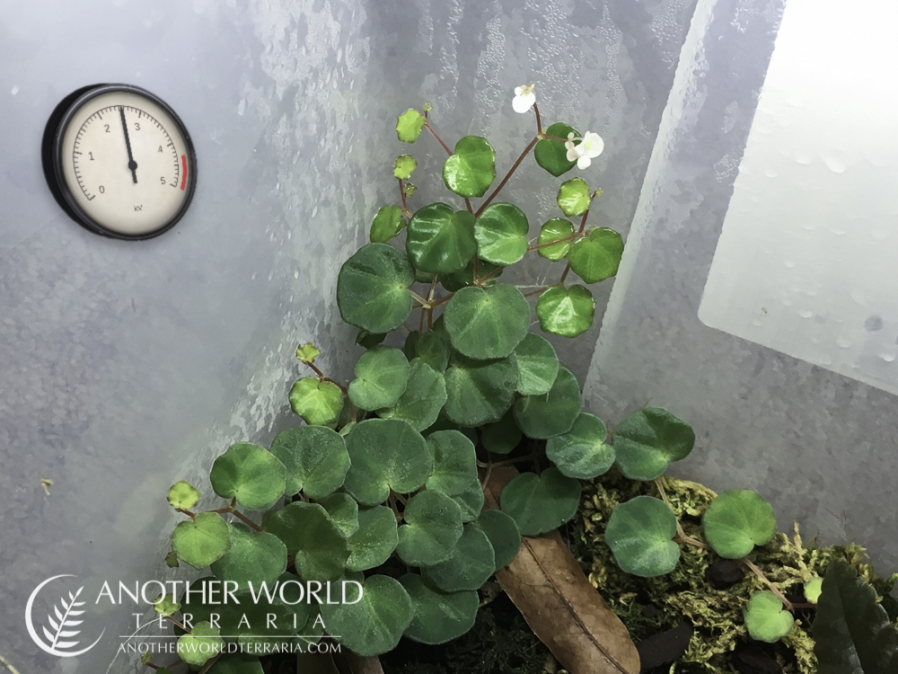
2.5 kV
